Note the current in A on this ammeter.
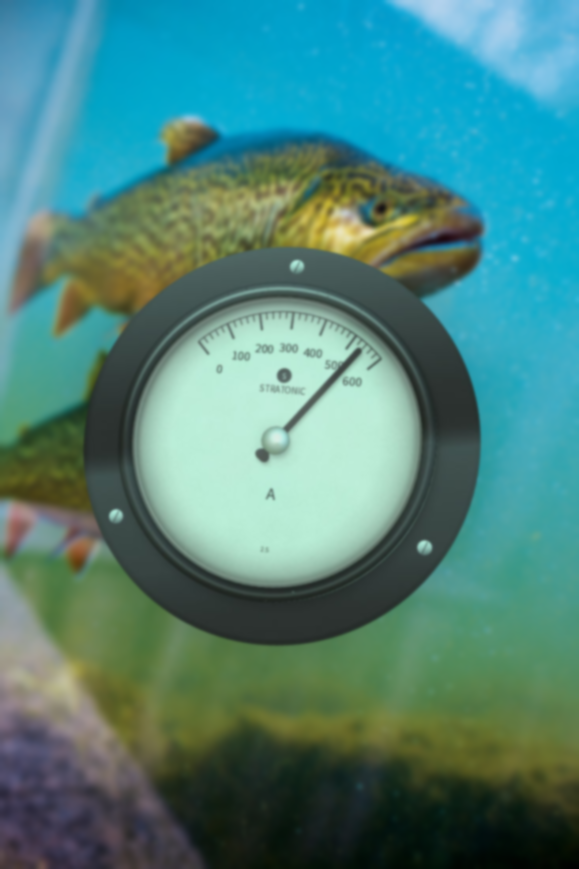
540 A
